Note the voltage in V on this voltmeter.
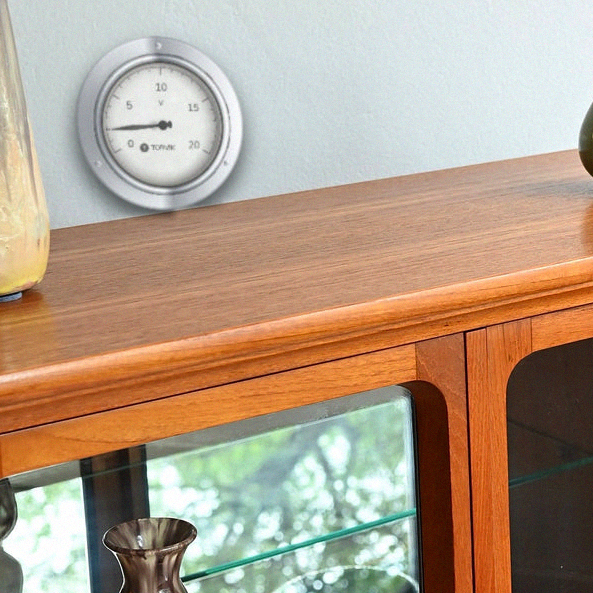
2 V
